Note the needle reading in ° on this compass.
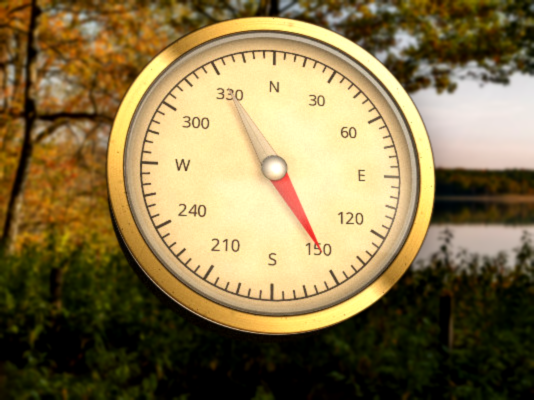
150 °
